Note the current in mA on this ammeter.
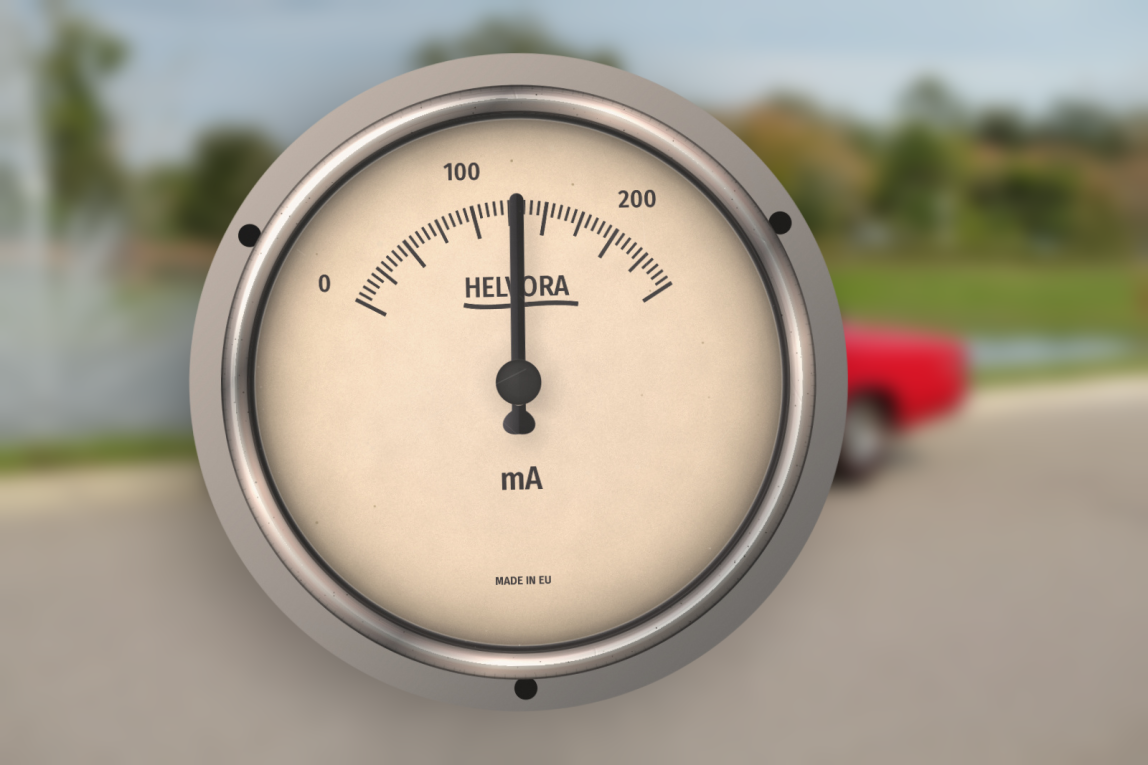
130 mA
